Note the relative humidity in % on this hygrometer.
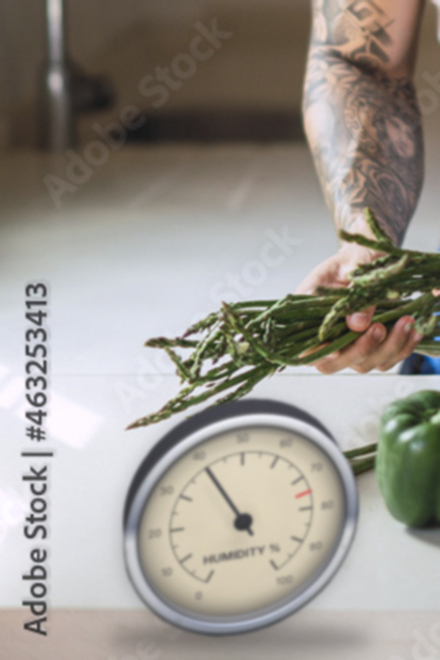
40 %
